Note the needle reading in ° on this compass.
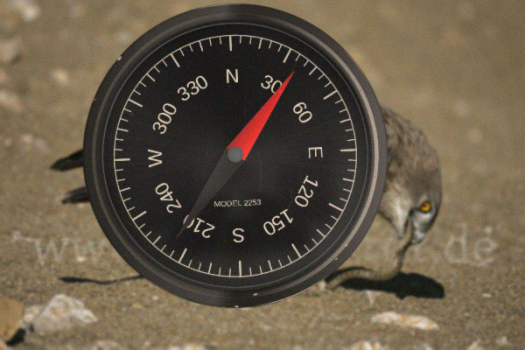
37.5 °
